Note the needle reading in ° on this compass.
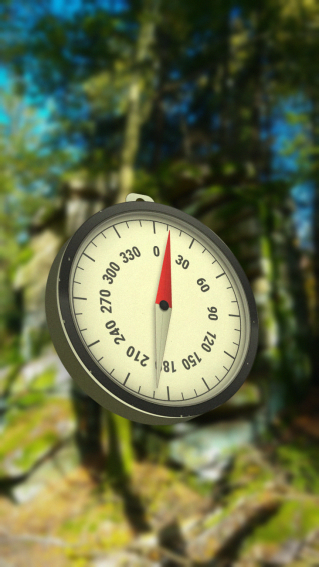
10 °
